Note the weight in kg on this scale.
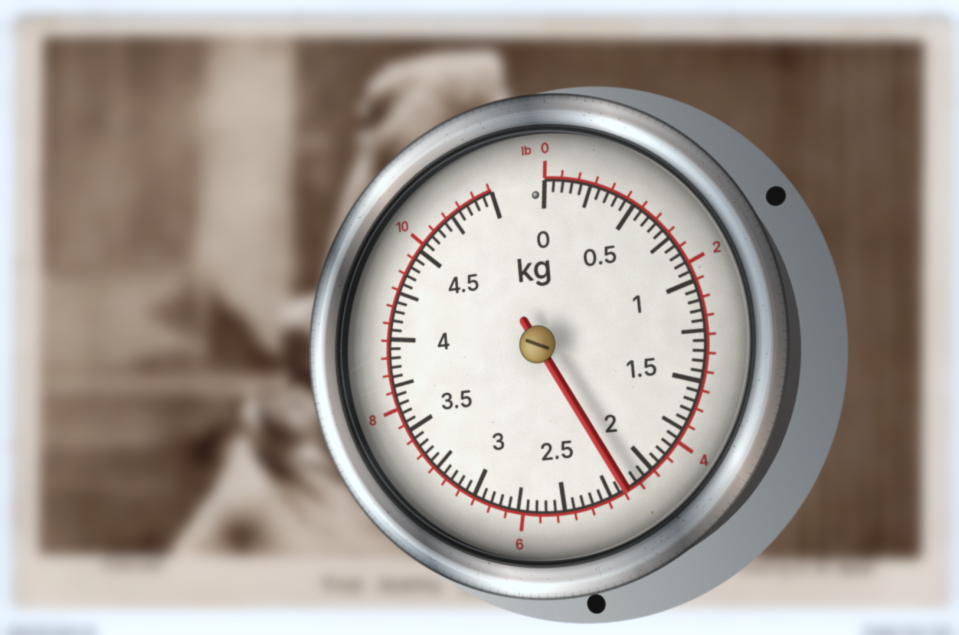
2.15 kg
